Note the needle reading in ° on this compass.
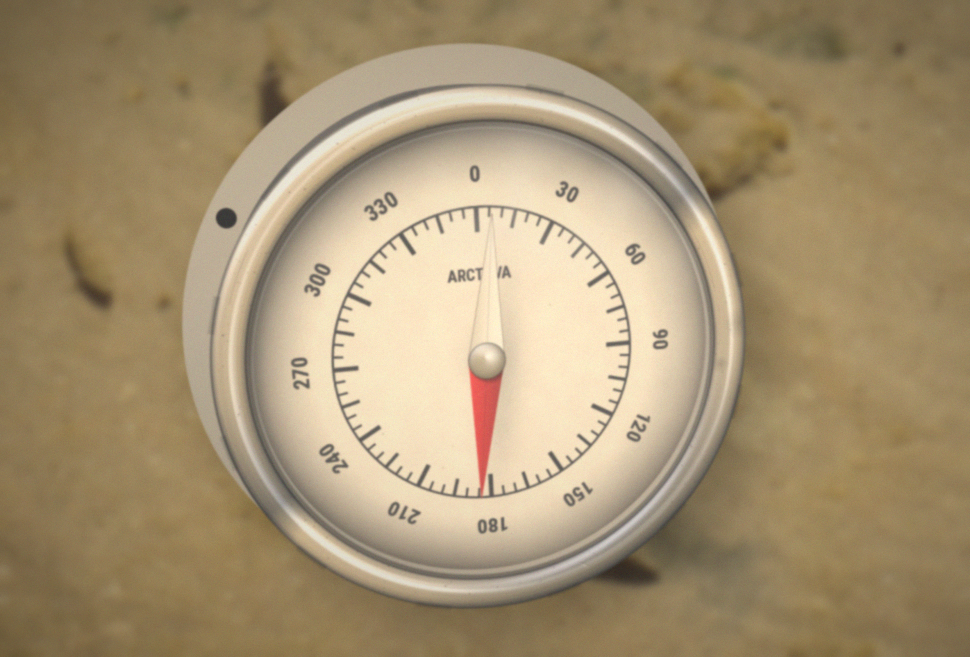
185 °
